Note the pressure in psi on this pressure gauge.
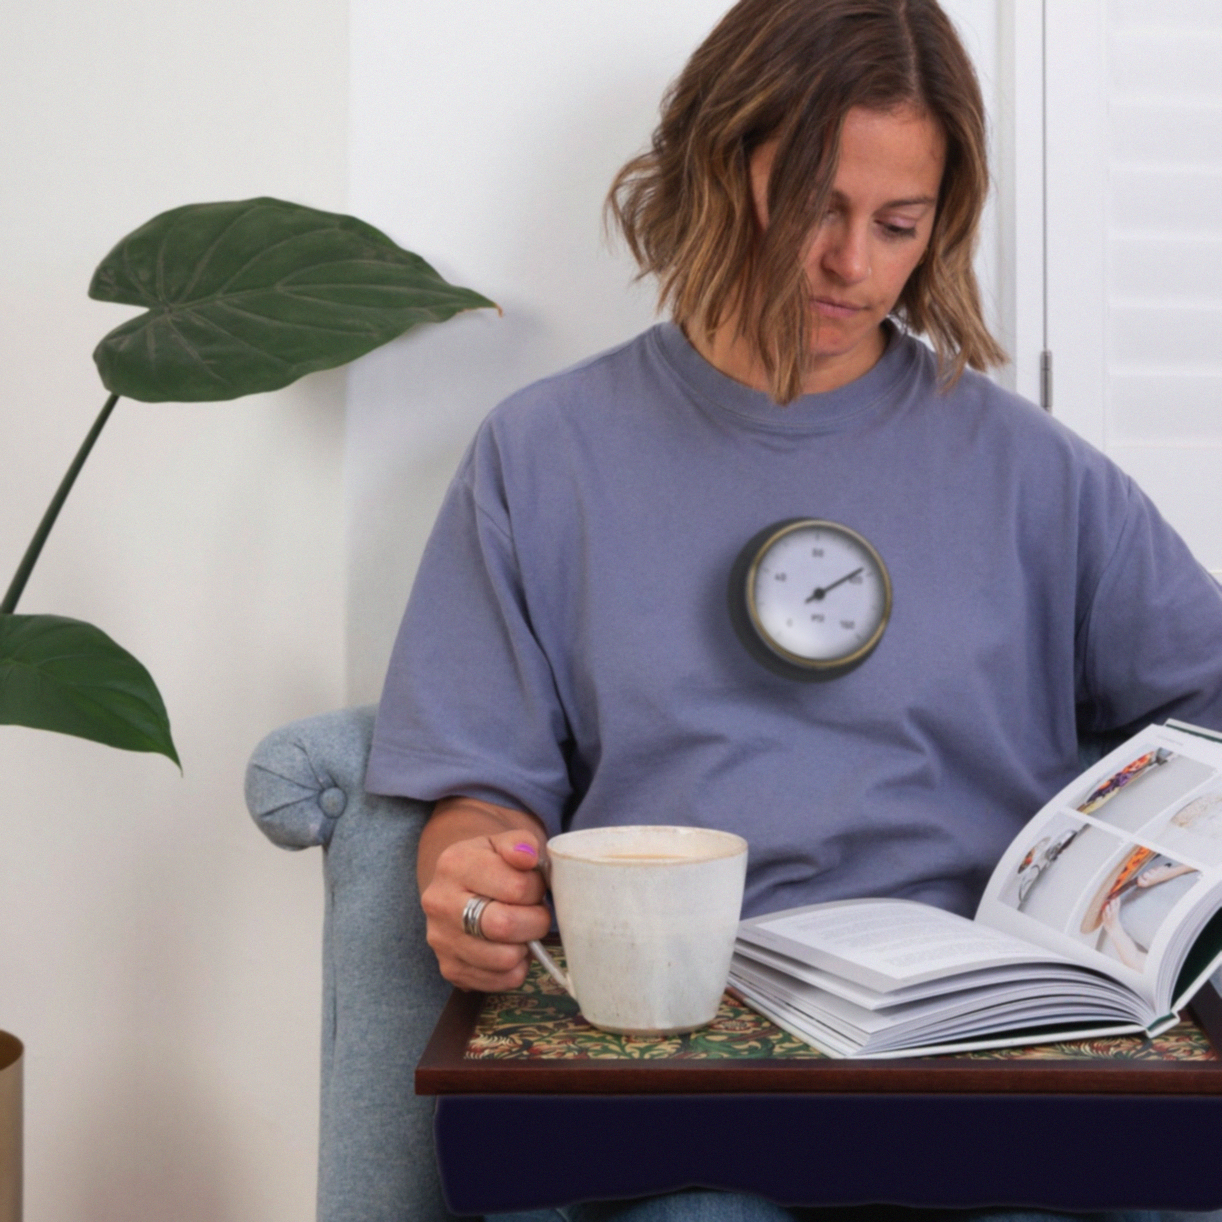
115 psi
